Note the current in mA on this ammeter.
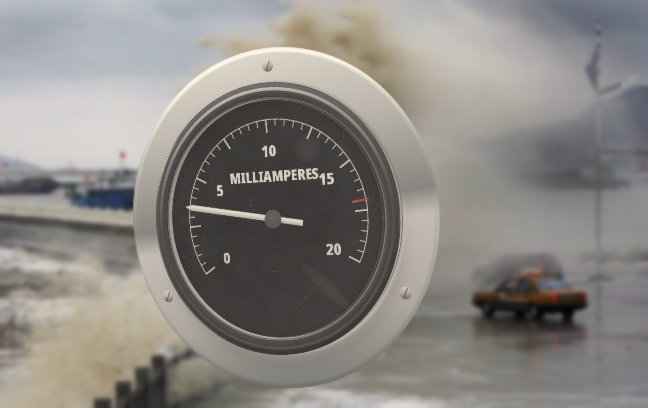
3.5 mA
